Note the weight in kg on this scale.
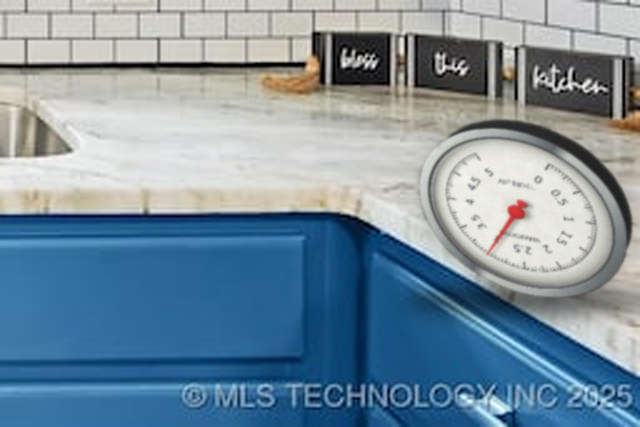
3 kg
